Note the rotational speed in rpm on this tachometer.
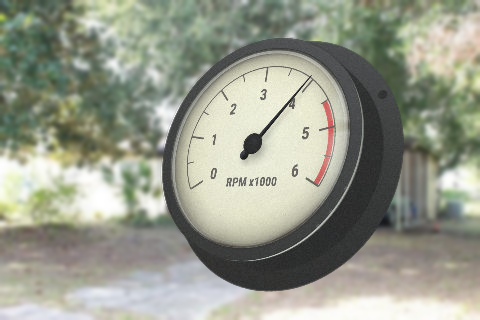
4000 rpm
